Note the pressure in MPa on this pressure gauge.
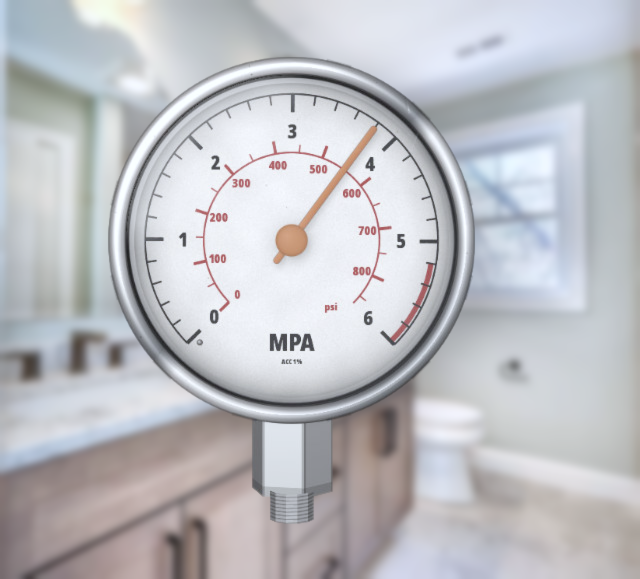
3.8 MPa
